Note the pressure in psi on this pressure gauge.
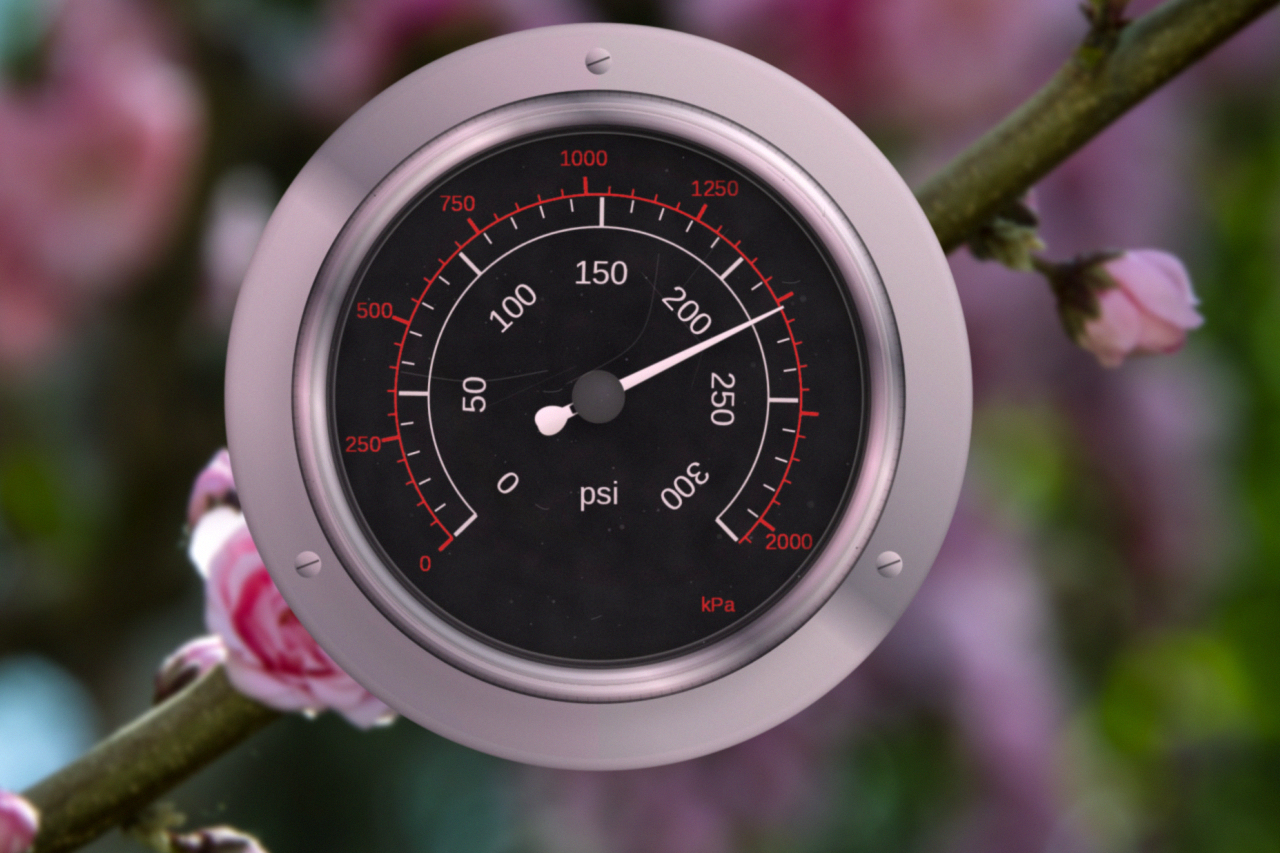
220 psi
